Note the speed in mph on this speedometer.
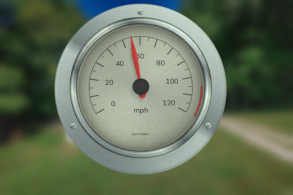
55 mph
